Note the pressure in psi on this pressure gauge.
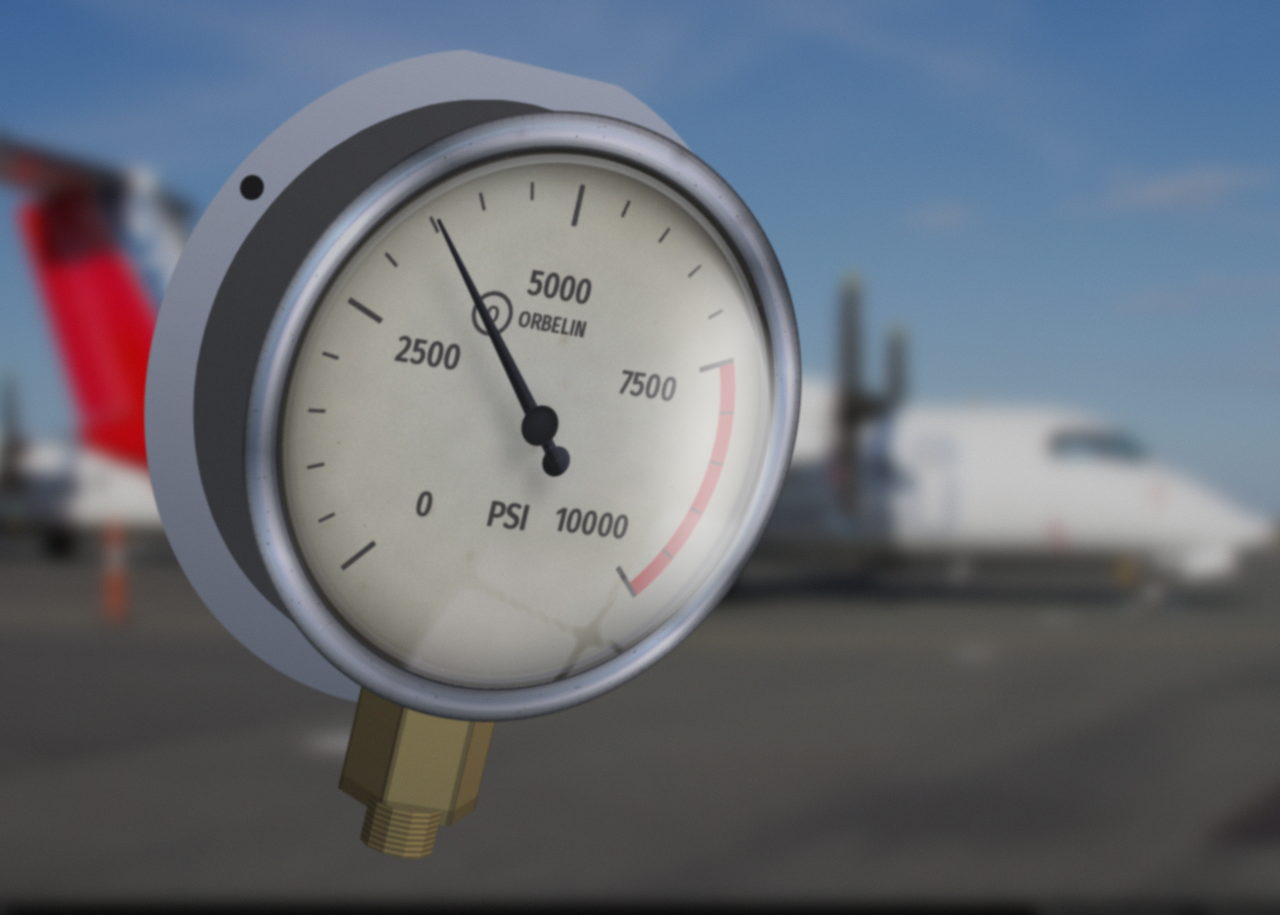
3500 psi
